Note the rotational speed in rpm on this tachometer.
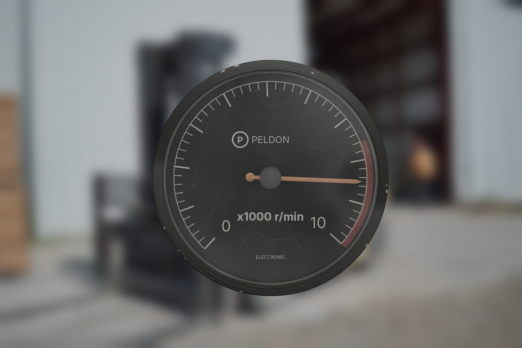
8500 rpm
